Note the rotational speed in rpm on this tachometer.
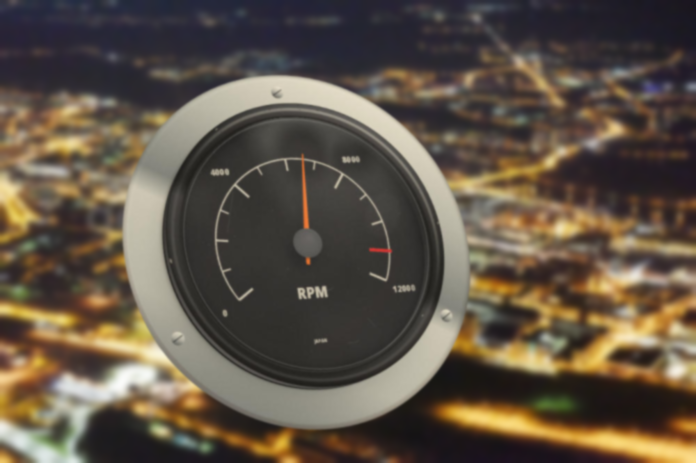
6500 rpm
